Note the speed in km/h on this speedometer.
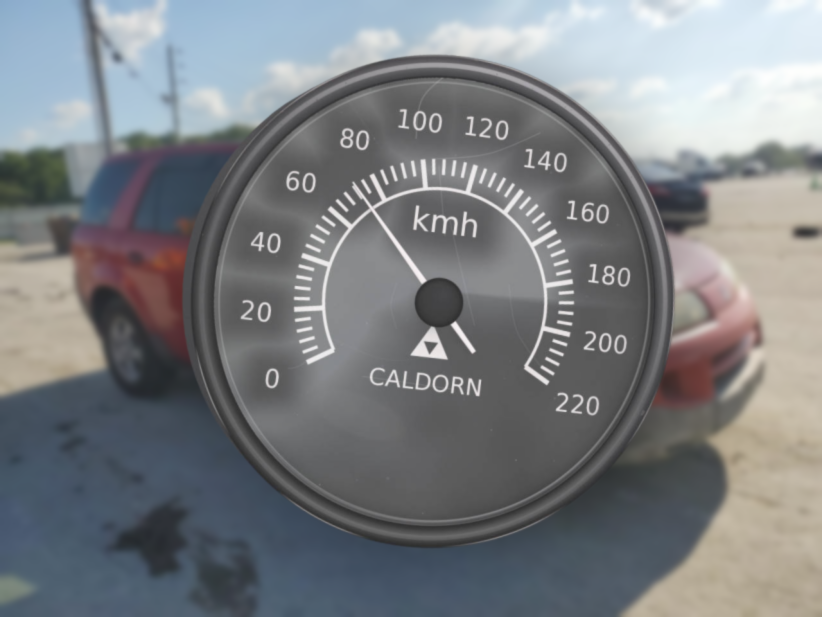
72 km/h
